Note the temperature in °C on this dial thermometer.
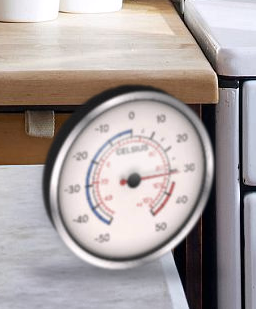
30 °C
